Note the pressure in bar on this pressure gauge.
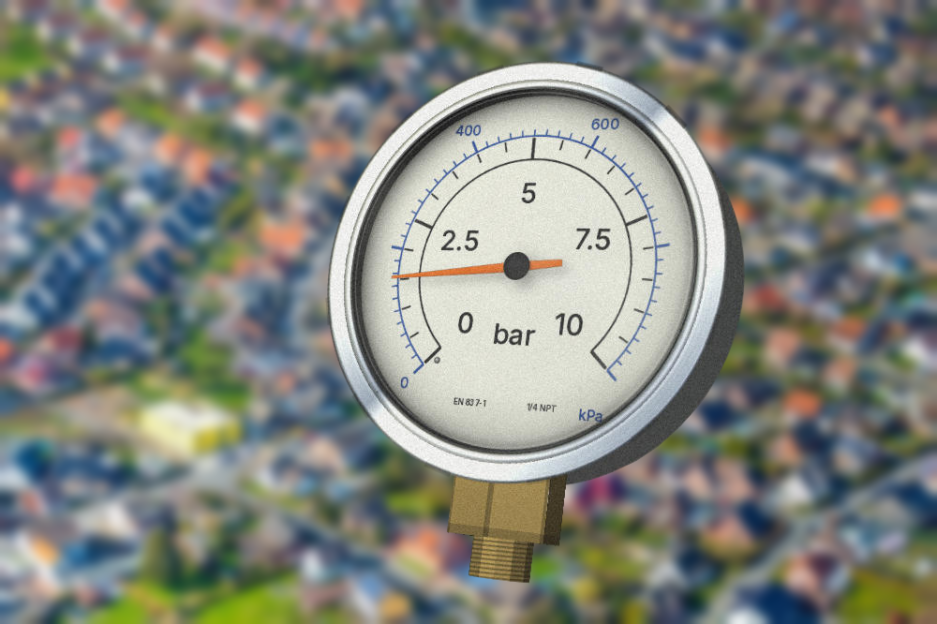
1.5 bar
